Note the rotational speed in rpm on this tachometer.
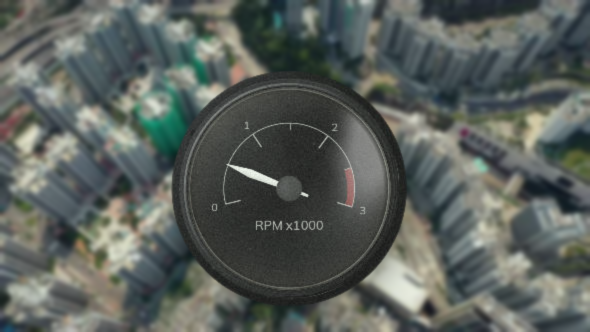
500 rpm
